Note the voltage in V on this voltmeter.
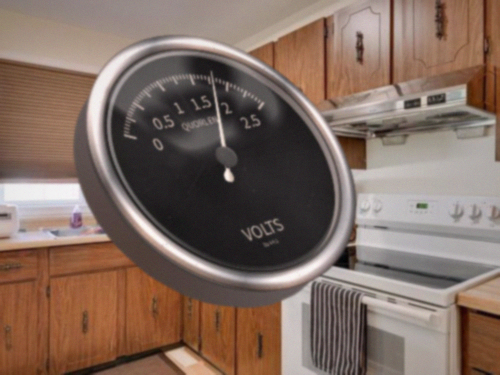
1.75 V
